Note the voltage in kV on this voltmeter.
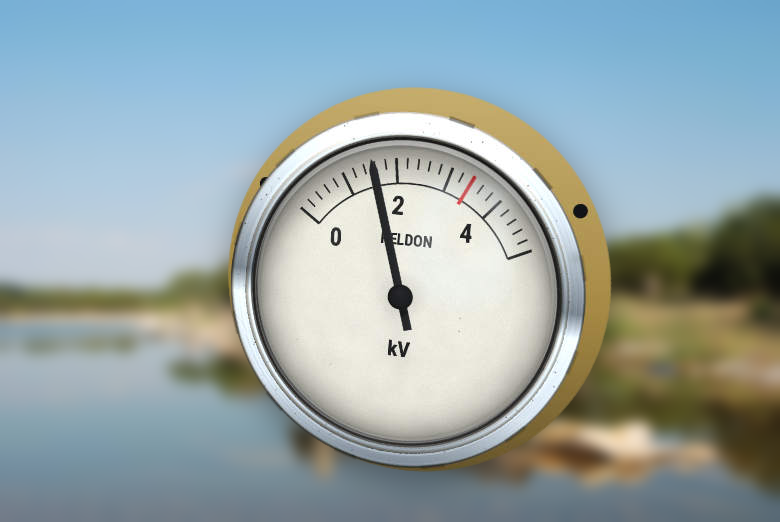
1.6 kV
